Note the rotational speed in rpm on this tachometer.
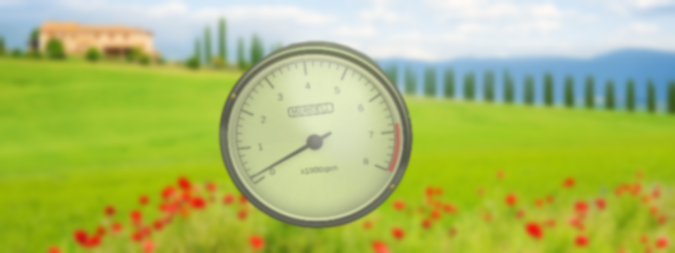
200 rpm
